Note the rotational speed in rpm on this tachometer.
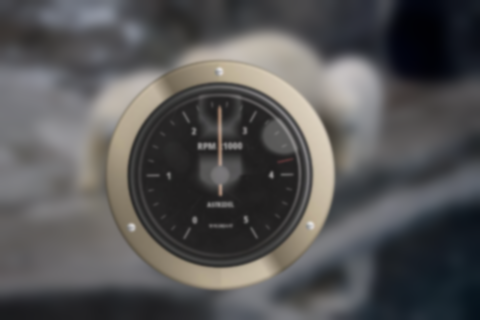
2500 rpm
